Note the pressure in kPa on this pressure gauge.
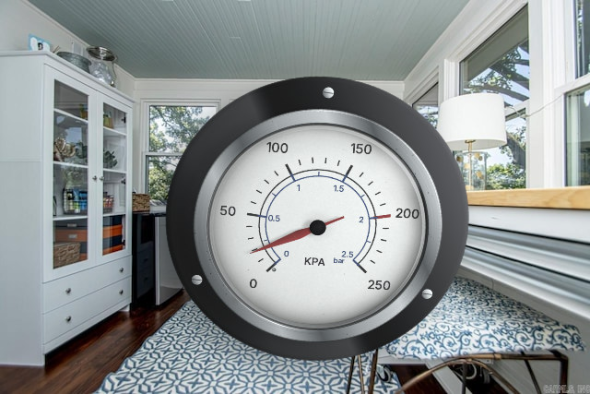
20 kPa
